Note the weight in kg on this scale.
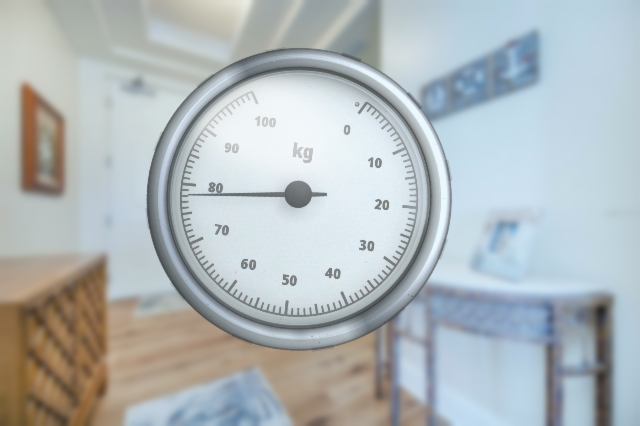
78 kg
